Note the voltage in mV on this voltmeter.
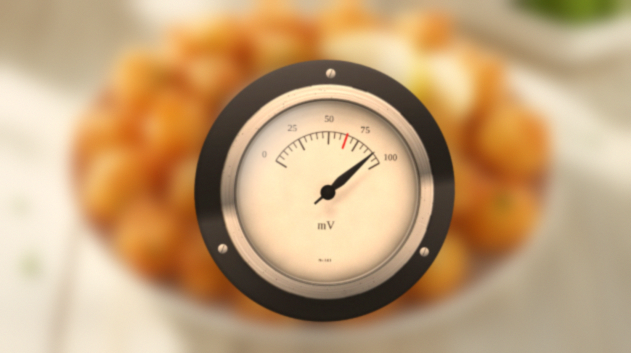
90 mV
